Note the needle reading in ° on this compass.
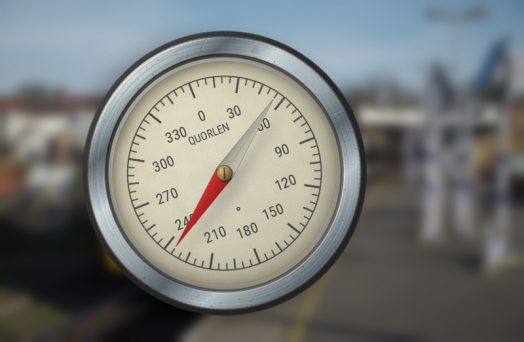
235 °
